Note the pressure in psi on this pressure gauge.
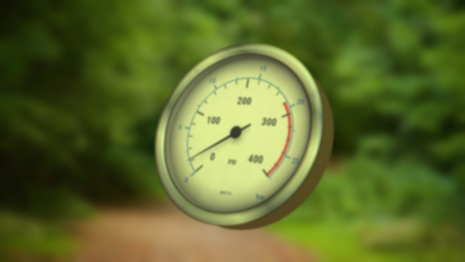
20 psi
